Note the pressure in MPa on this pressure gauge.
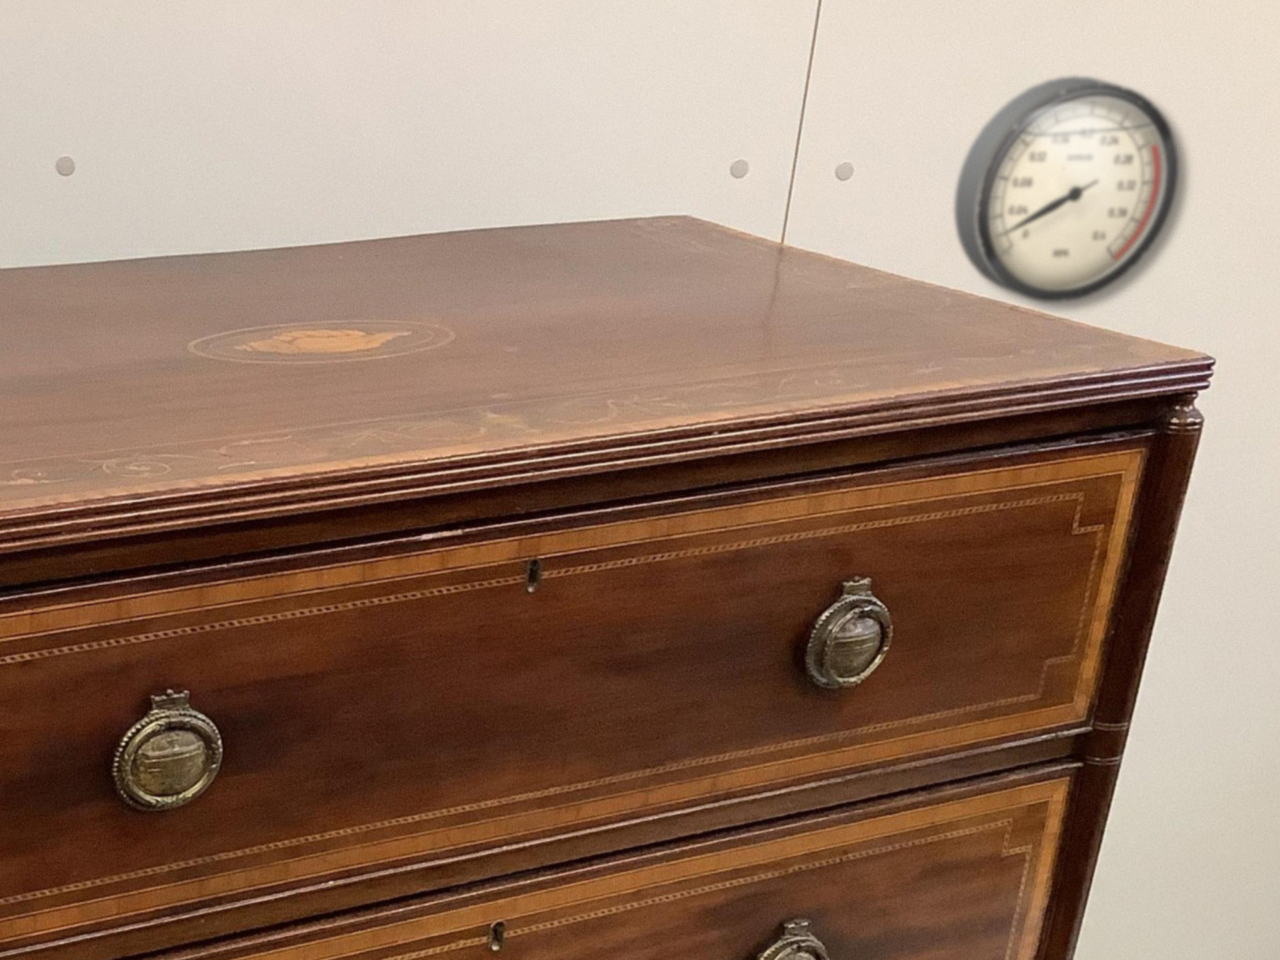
0.02 MPa
